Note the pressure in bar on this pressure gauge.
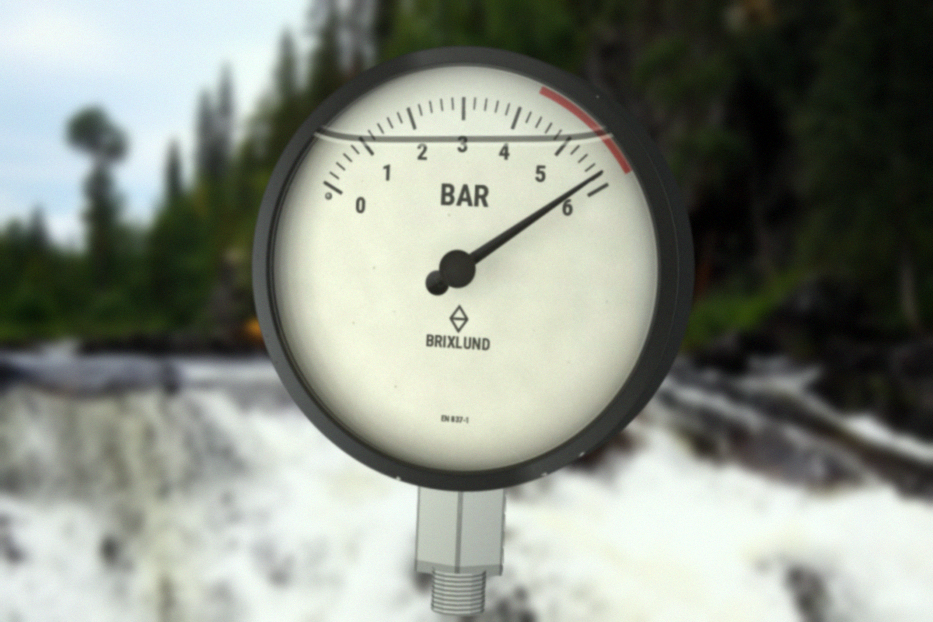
5.8 bar
